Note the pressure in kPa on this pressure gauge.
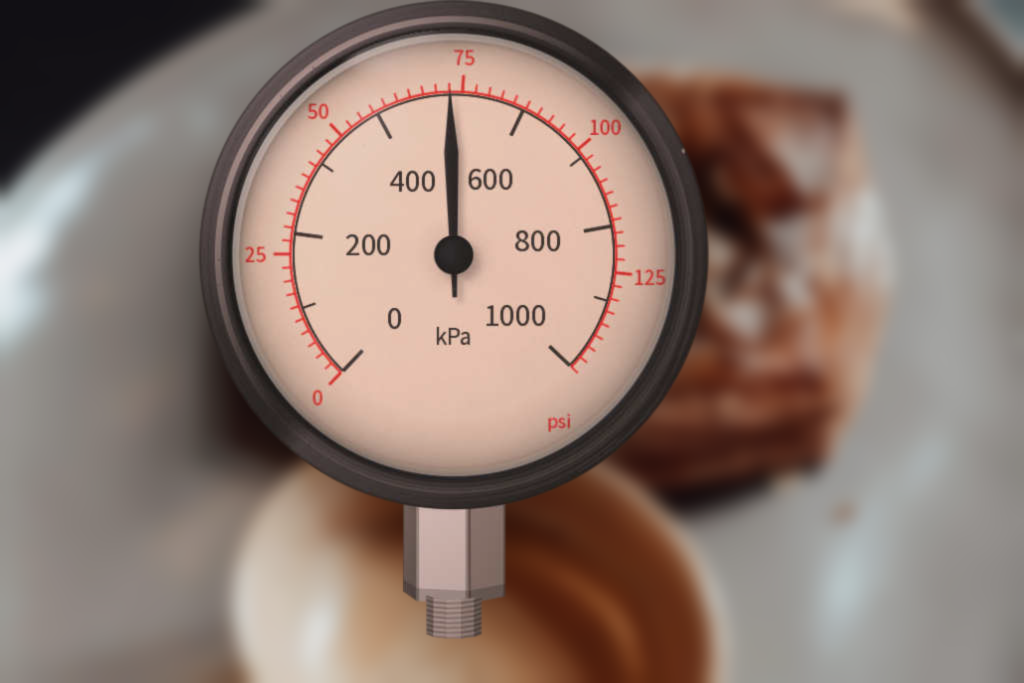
500 kPa
